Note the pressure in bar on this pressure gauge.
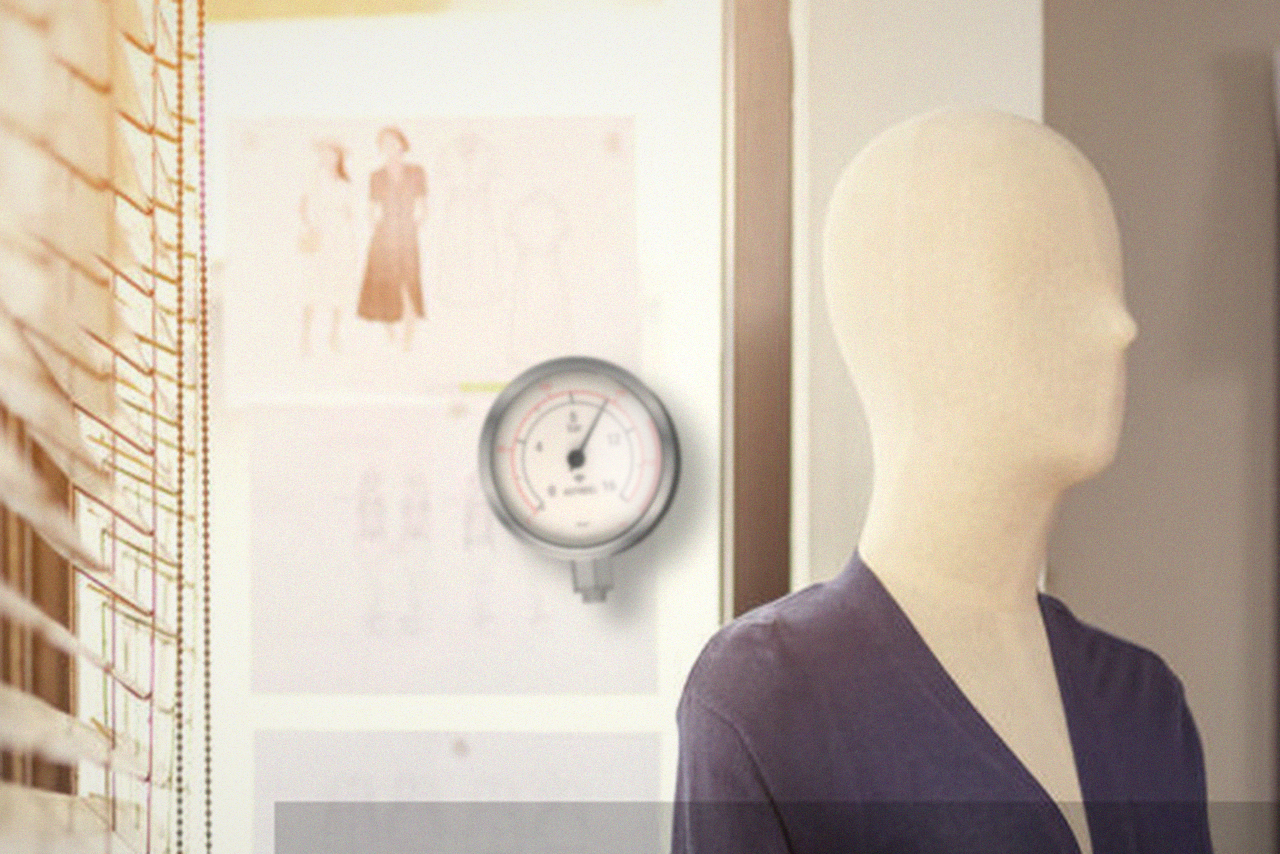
10 bar
